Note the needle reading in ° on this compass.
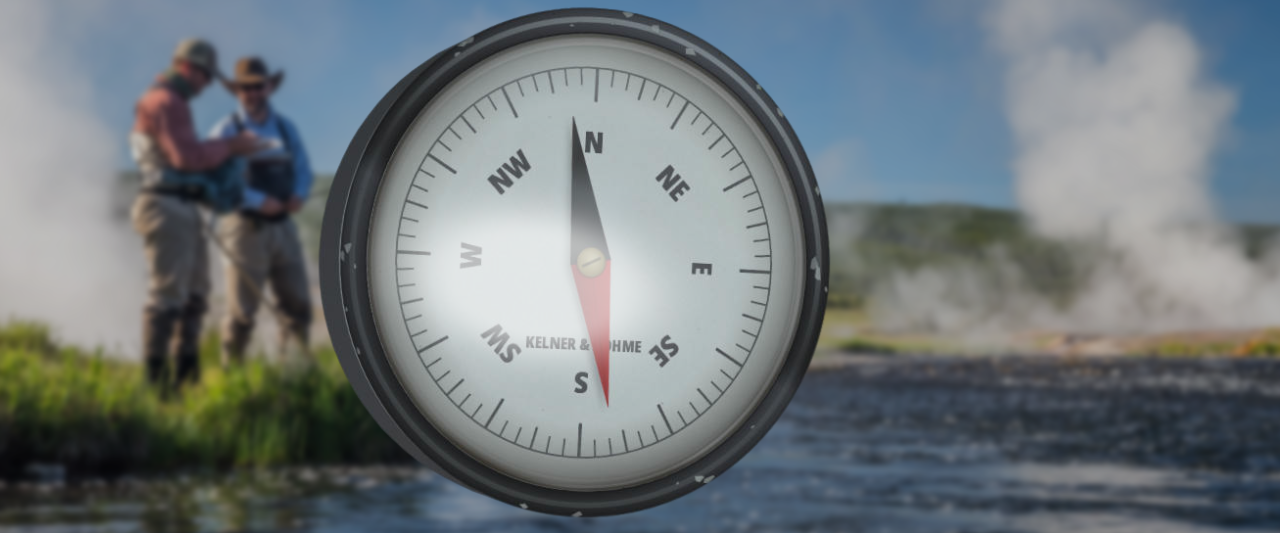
170 °
